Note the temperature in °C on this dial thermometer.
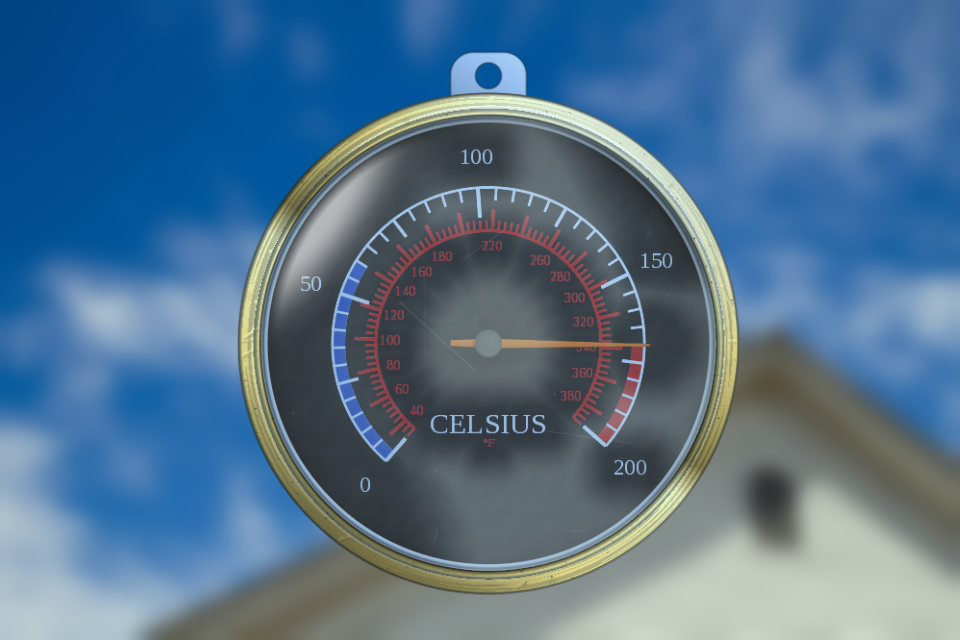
170 °C
